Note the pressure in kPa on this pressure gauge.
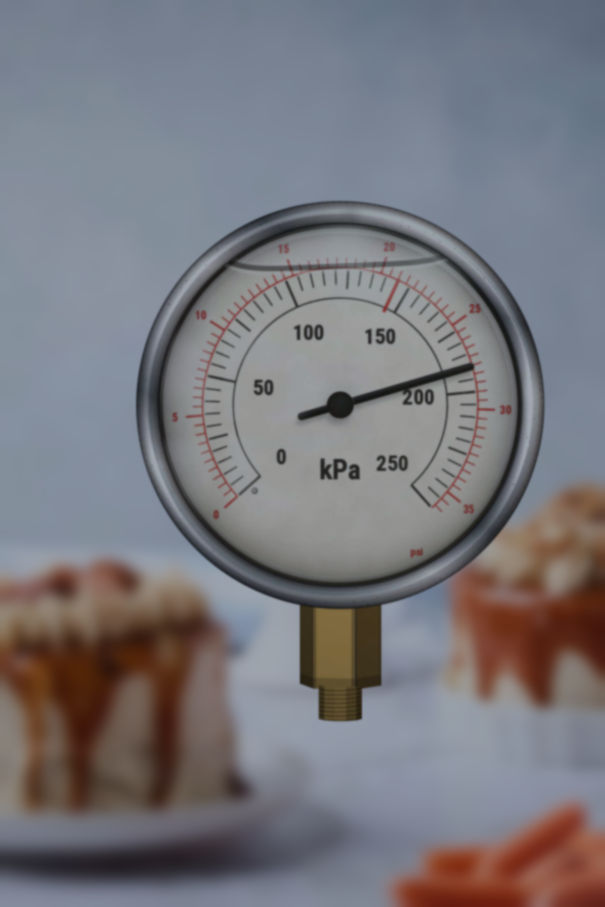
190 kPa
